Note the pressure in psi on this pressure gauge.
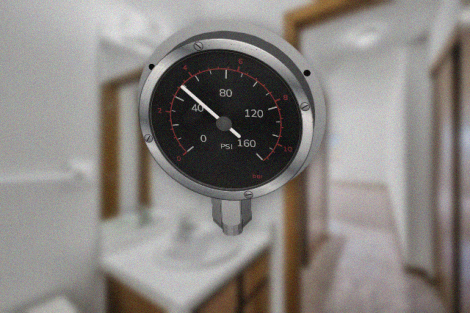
50 psi
